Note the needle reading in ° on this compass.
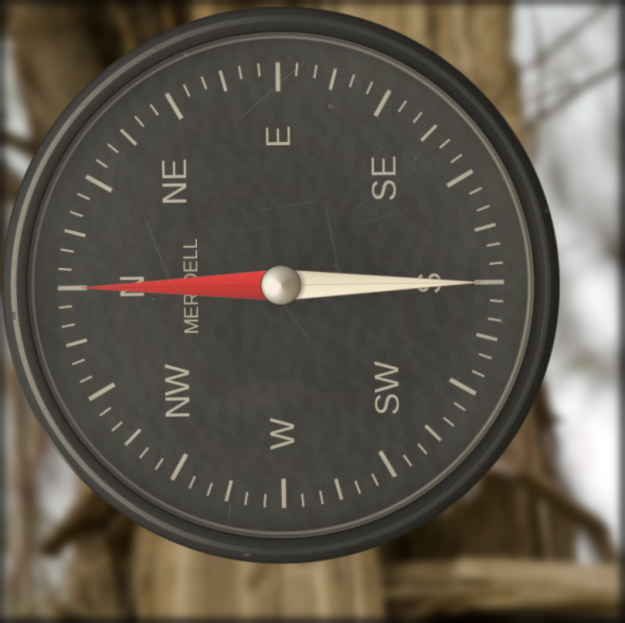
0 °
